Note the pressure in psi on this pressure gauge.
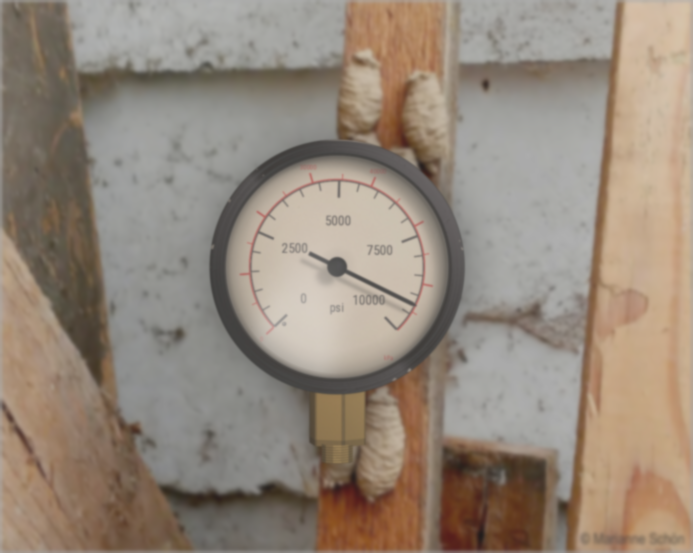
9250 psi
